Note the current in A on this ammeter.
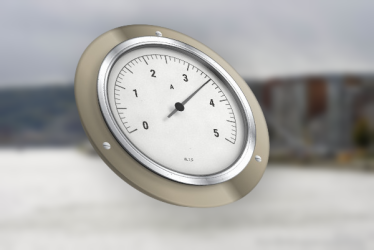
3.5 A
